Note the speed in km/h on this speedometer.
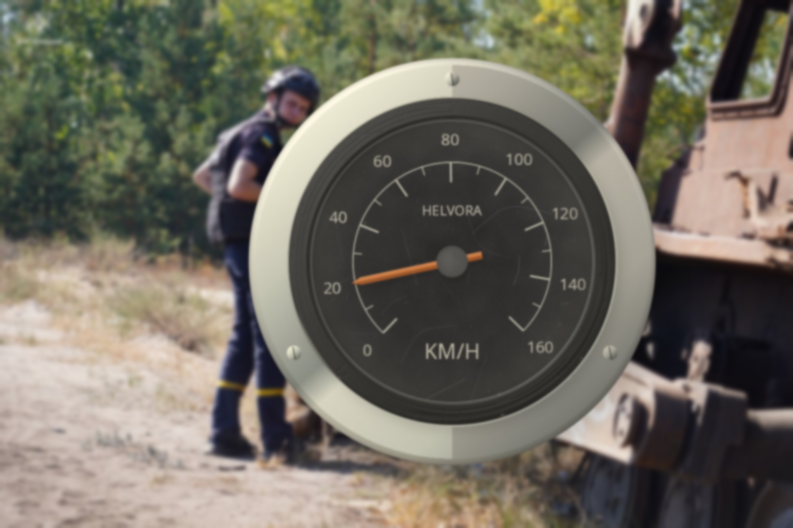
20 km/h
